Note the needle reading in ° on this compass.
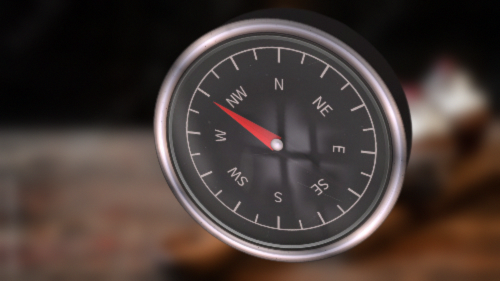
300 °
